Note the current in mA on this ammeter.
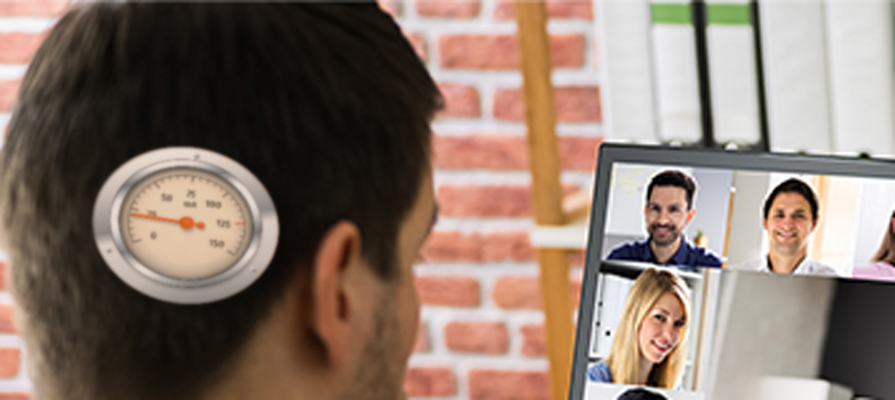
20 mA
